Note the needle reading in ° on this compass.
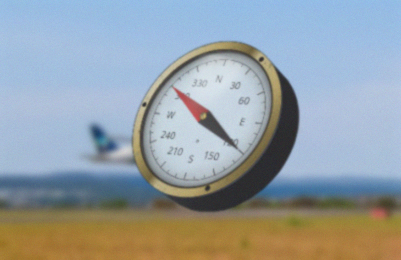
300 °
